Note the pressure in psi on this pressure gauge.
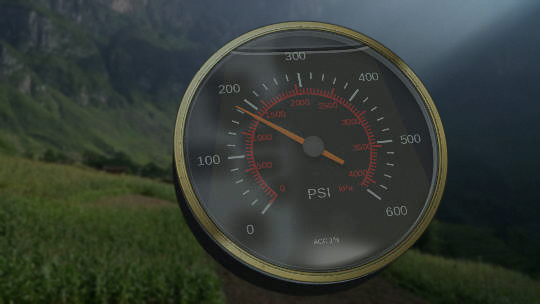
180 psi
